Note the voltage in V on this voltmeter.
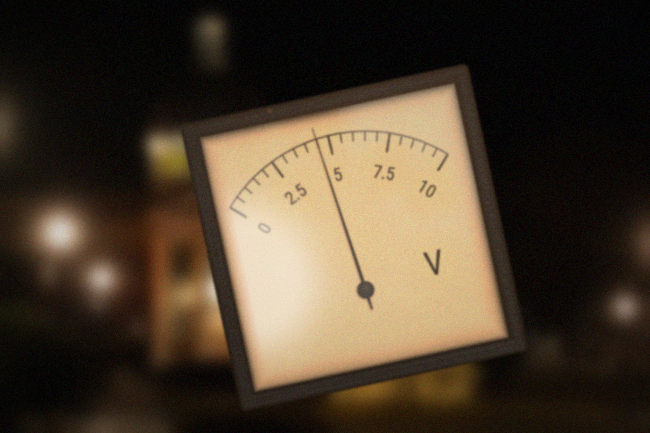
4.5 V
